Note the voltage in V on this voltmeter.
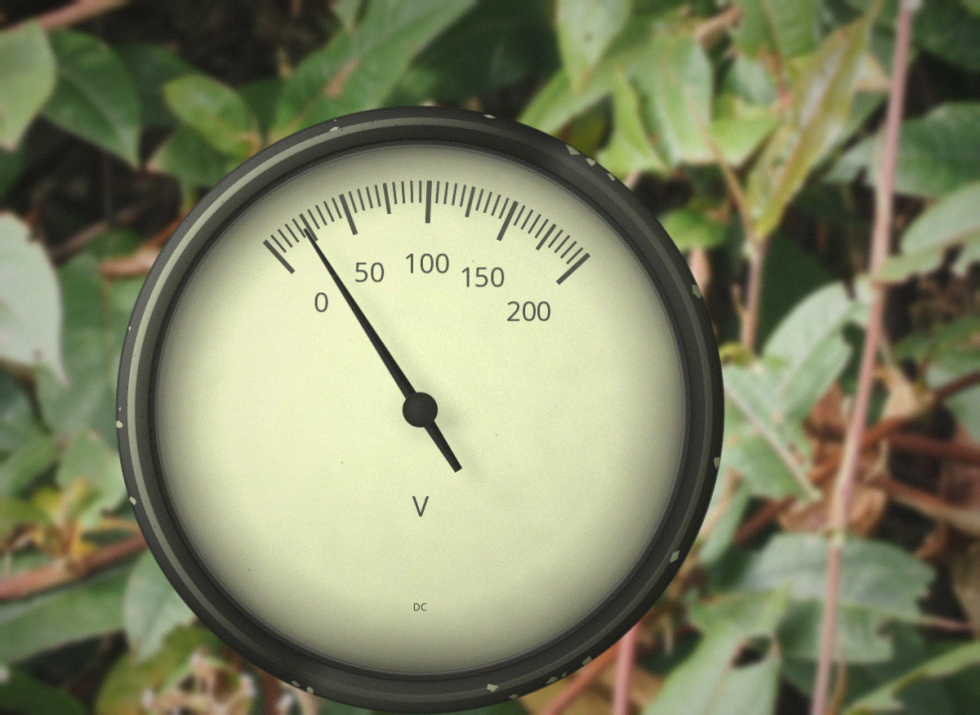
22.5 V
